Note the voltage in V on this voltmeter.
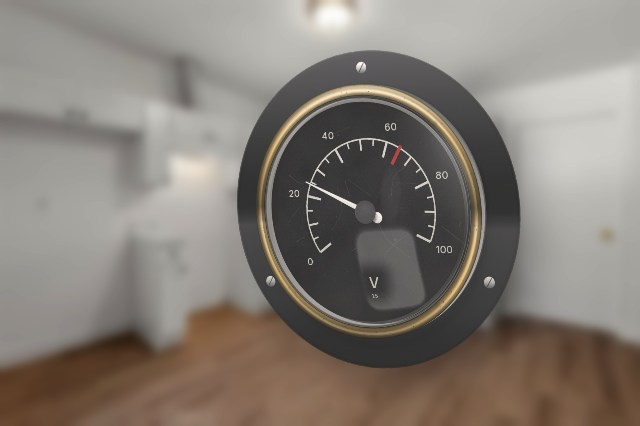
25 V
